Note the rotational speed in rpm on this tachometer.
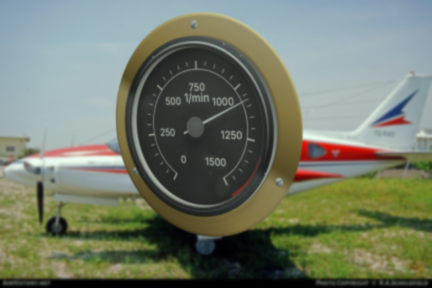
1075 rpm
